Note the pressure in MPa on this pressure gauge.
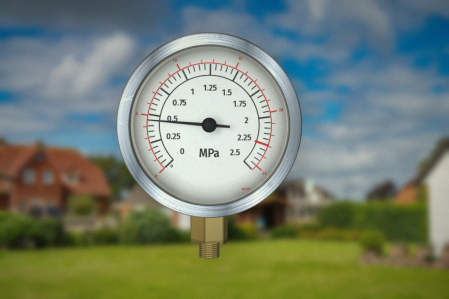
0.45 MPa
